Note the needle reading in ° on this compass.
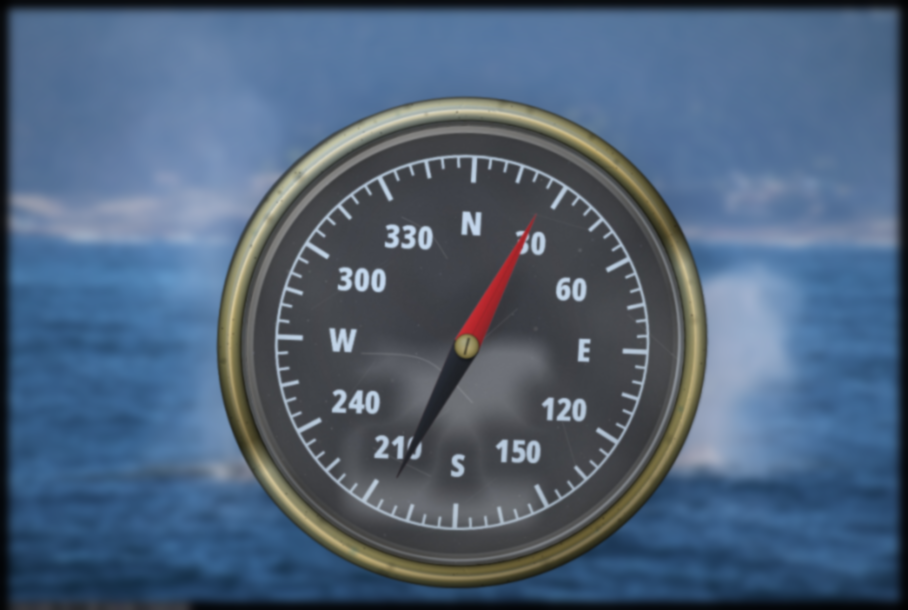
25 °
